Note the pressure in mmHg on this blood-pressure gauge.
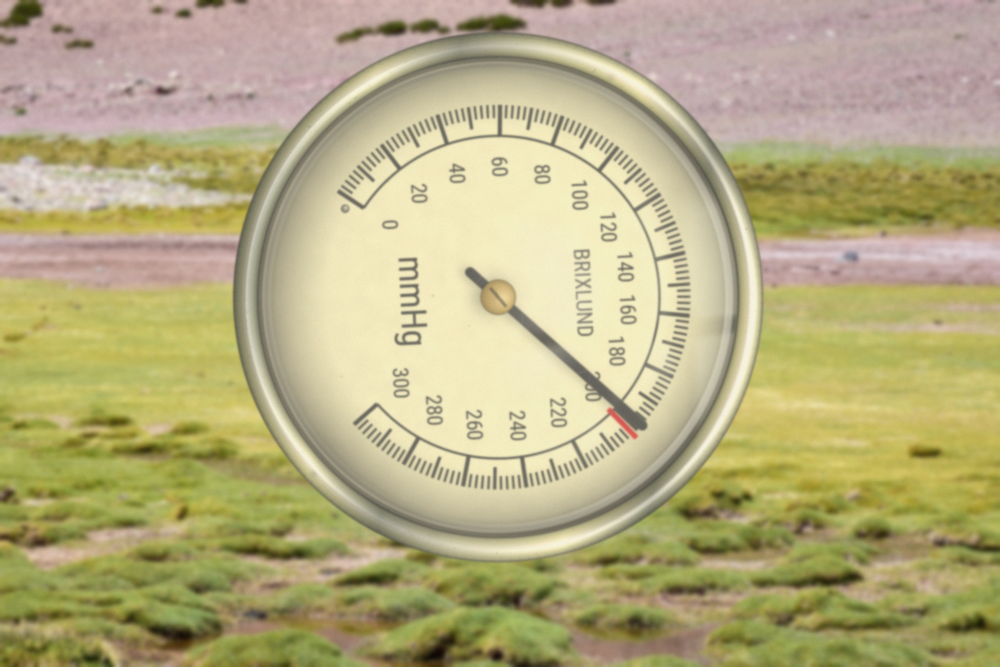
198 mmHg
